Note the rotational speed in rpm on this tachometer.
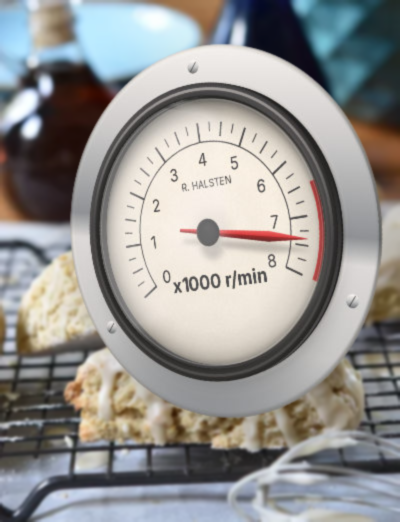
7375 rpm
